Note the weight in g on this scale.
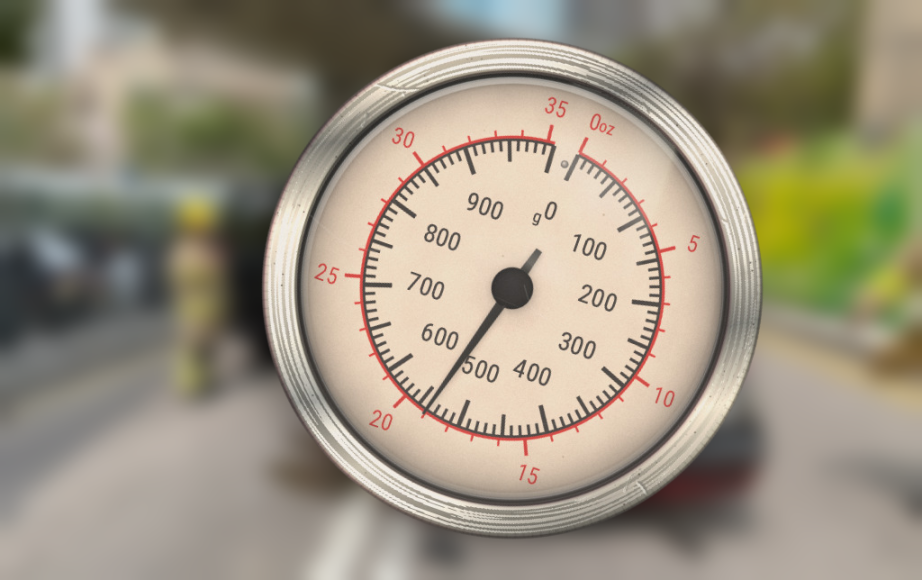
540 g
